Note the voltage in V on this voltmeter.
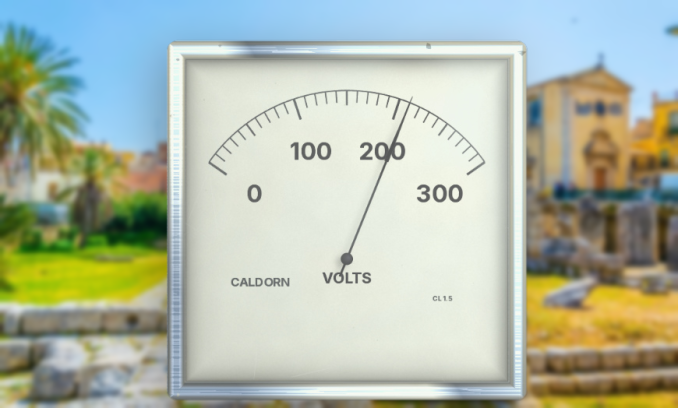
210 V
